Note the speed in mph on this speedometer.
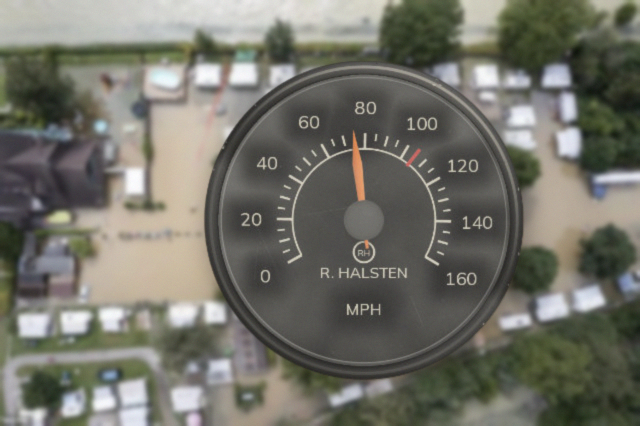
75 mph
